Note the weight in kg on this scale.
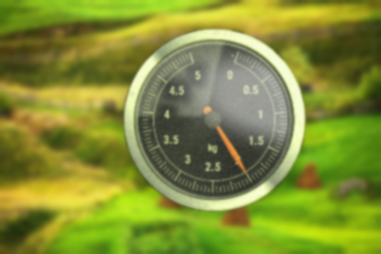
2 kg
